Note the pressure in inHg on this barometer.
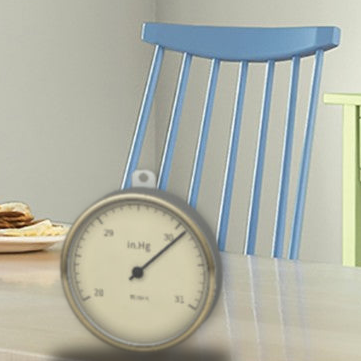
30.1 inHg
